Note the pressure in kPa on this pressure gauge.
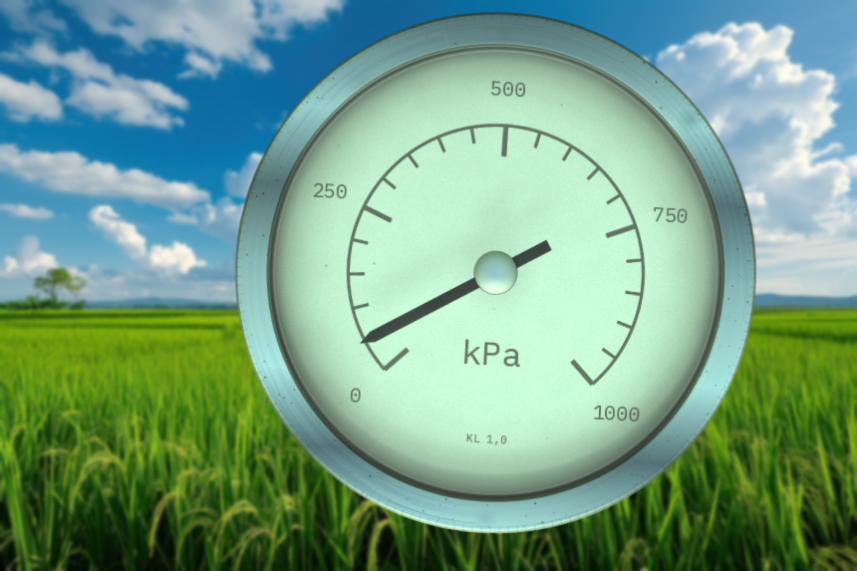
50 kPa
